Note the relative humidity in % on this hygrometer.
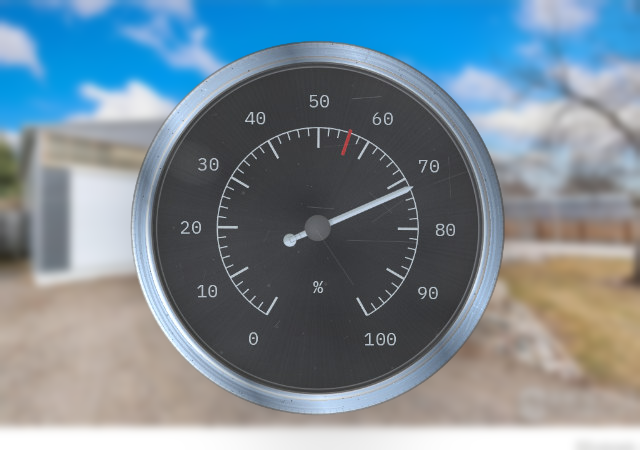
72 %
